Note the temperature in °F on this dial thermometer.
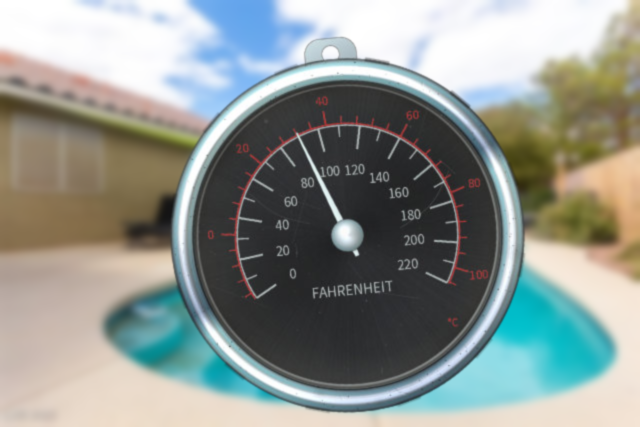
90 °F
